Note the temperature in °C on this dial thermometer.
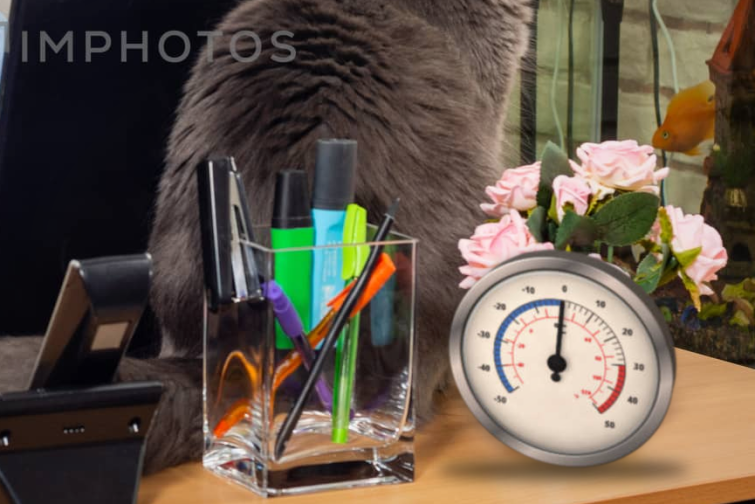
0 °C
